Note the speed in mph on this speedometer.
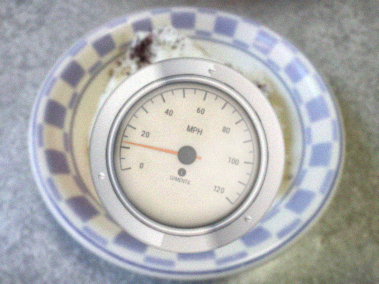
12.5 mph
